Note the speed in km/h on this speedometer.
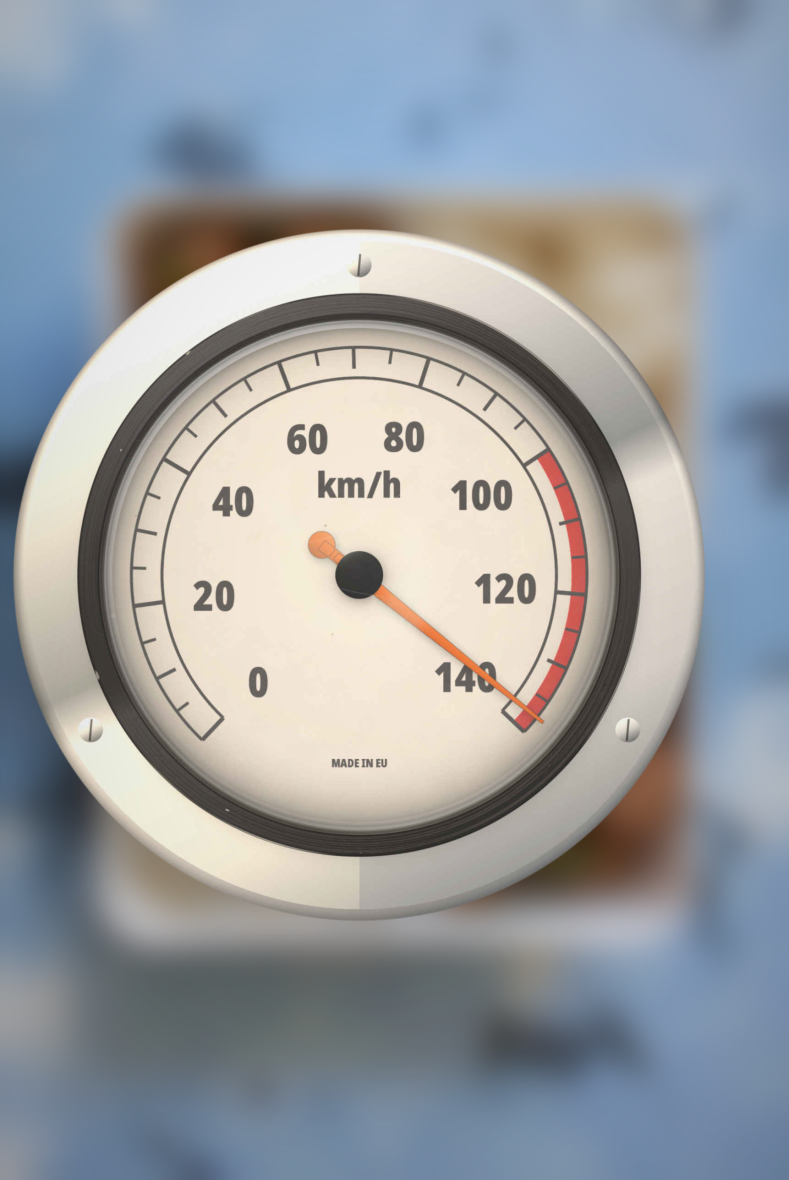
137.5 km/h
